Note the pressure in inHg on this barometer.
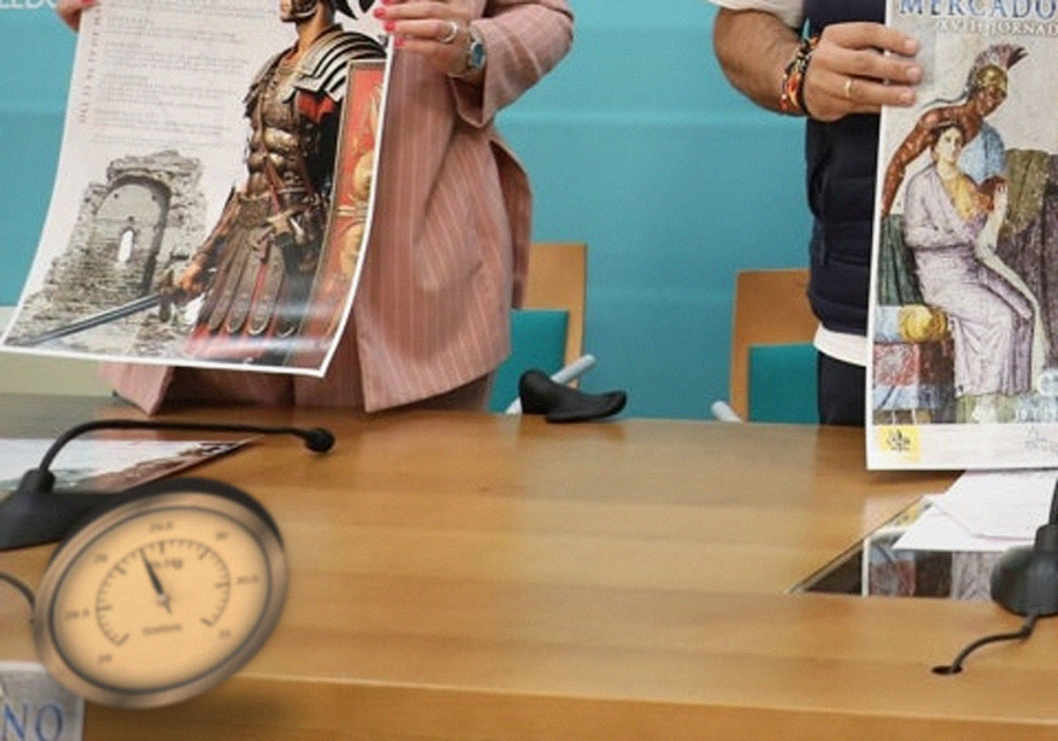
29.3 inHg
